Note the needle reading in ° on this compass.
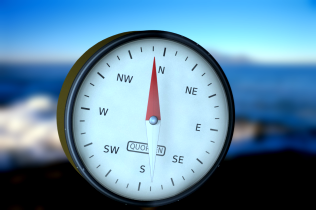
350 °
